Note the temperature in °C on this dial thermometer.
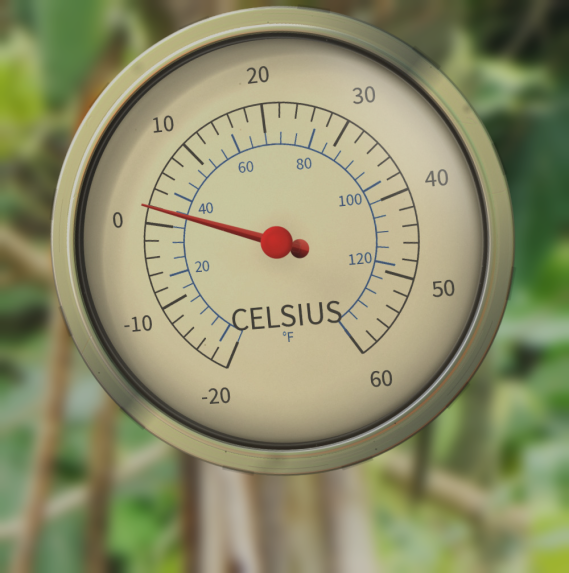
2 °C
